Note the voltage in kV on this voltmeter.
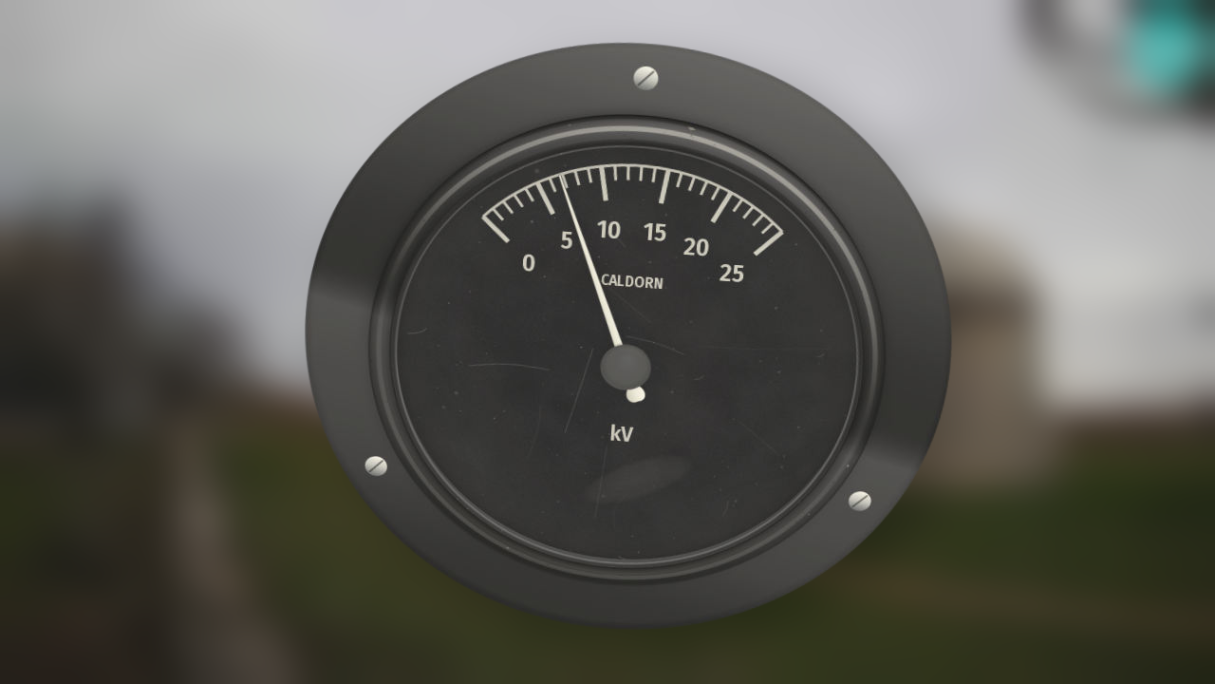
7 kV
